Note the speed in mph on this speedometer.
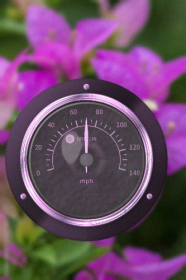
70 mph
